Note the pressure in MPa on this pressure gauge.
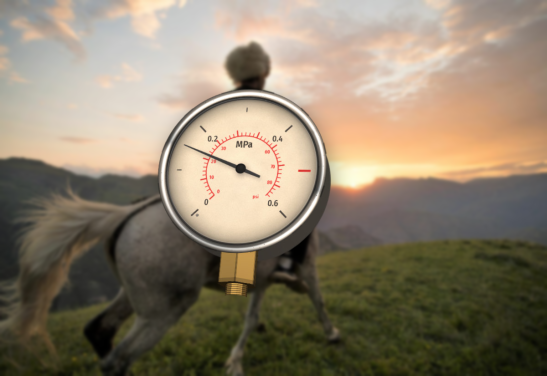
0.15 MPa
